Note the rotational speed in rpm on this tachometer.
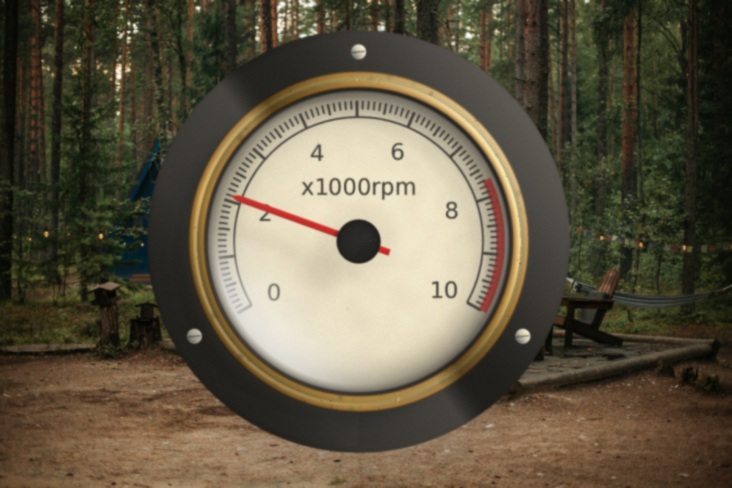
2100 rpm
